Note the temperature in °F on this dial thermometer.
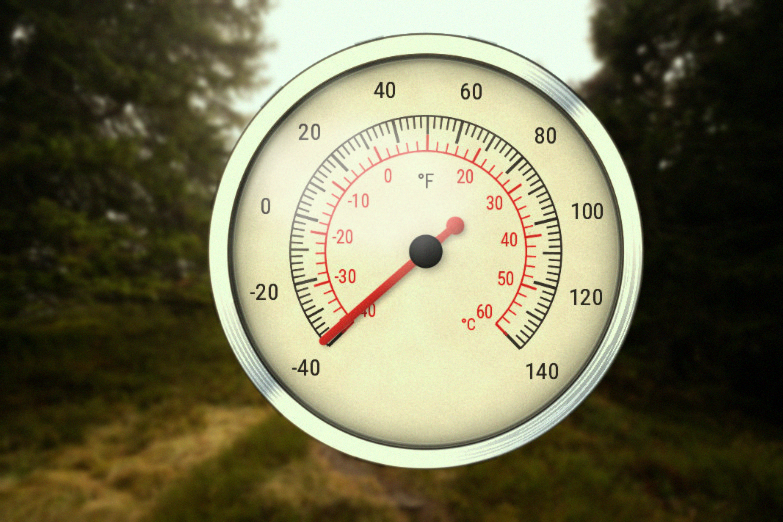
-38 °F
